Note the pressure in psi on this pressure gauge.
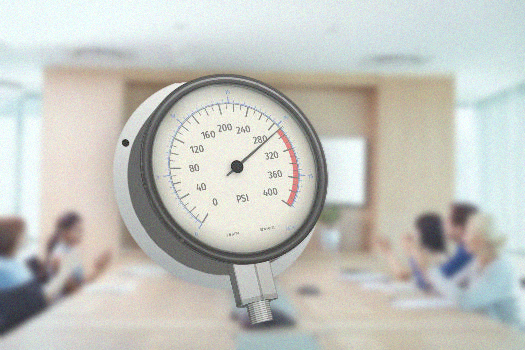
290 psi
